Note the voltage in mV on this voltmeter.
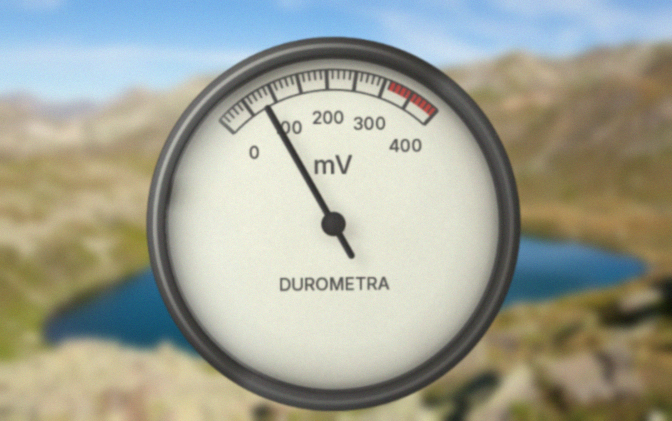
80 mV
